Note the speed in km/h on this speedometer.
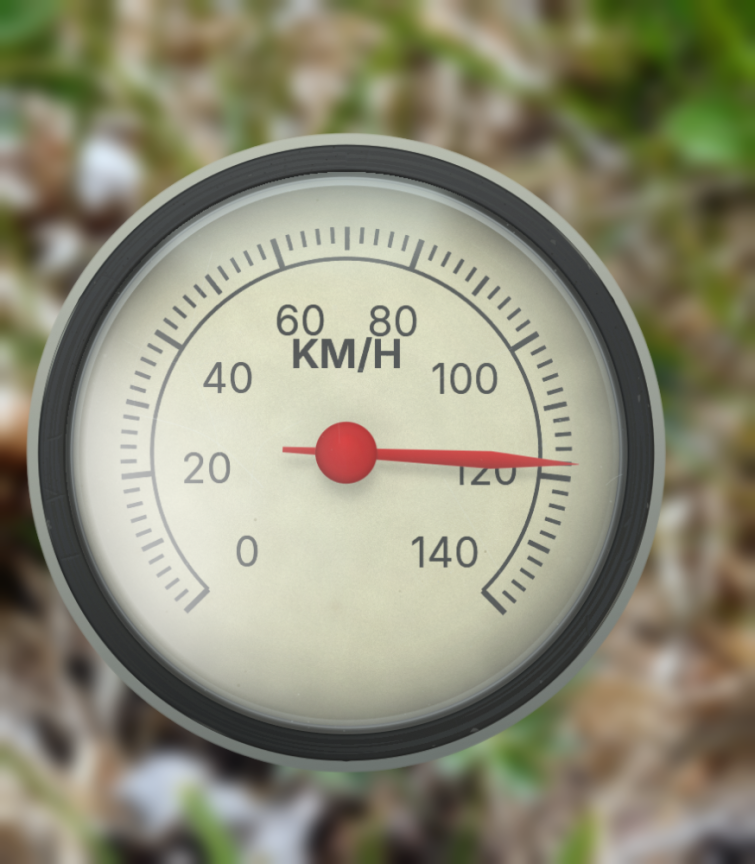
118 km/h
